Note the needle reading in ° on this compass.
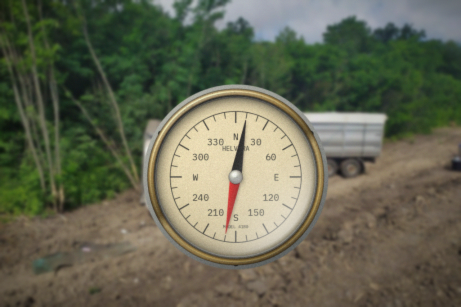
190 °
